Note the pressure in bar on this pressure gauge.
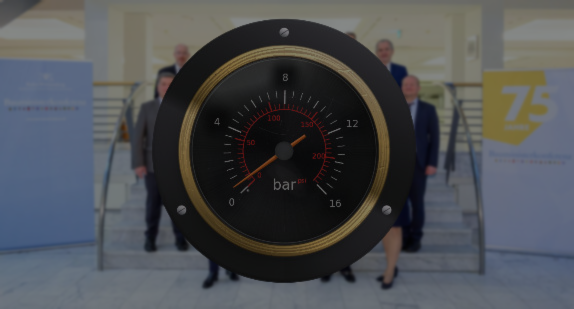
0.5 bar
